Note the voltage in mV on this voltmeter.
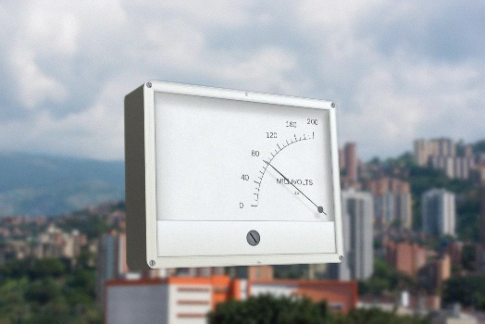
80 mV
